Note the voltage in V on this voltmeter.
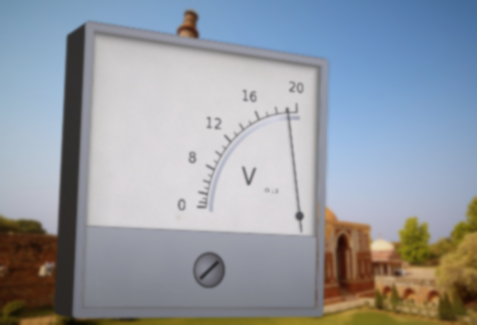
19 V
